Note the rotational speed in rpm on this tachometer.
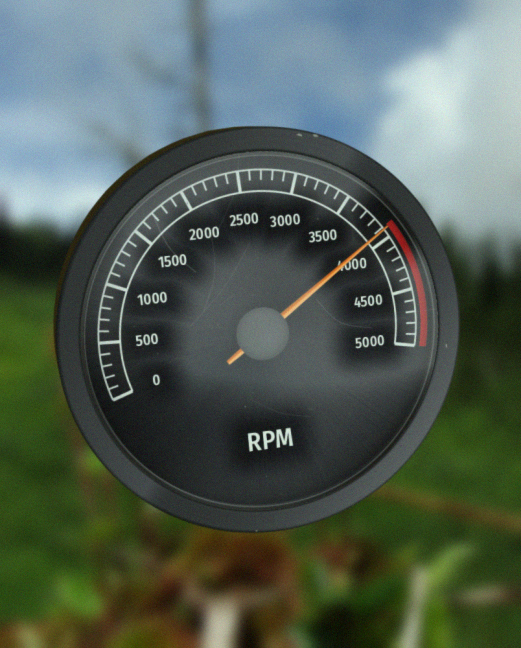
3900 rpm
